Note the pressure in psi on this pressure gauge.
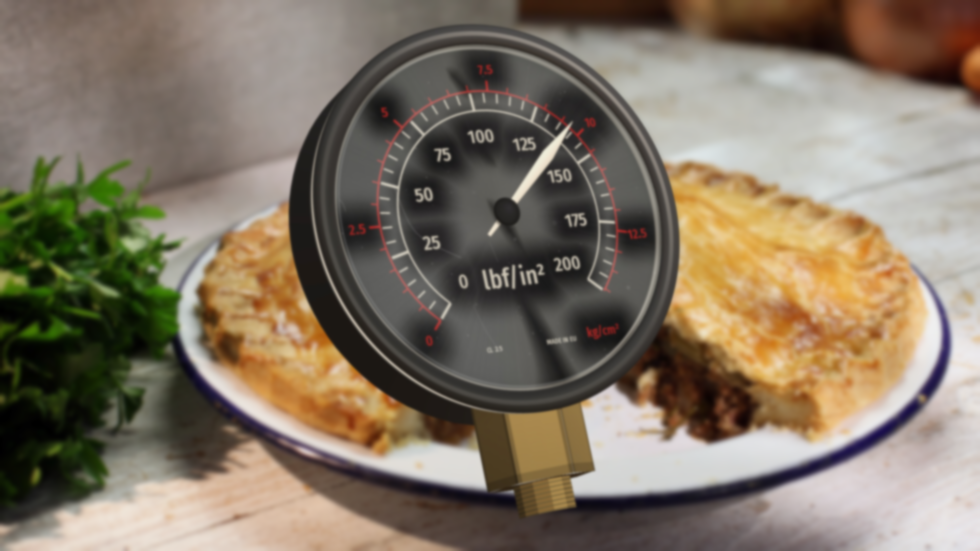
137.5 psi
